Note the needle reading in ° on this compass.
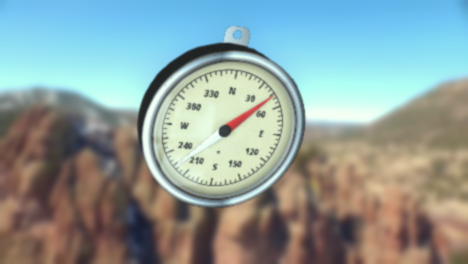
45 °
